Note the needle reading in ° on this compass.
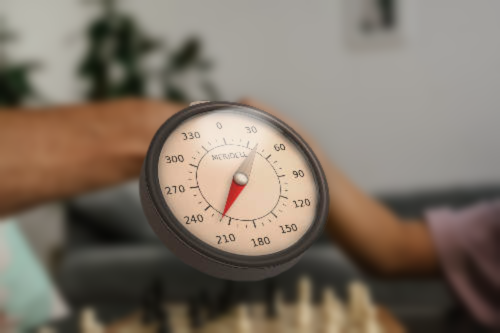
220 °
